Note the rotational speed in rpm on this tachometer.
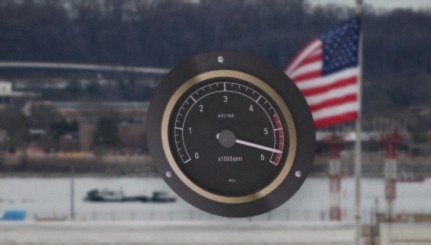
5600 rpm
